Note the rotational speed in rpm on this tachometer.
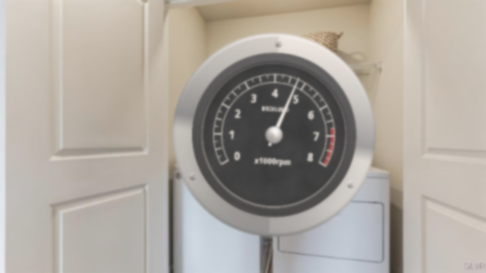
4750 rpm
